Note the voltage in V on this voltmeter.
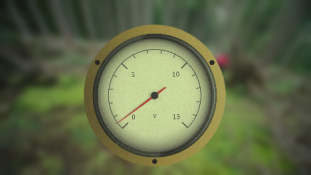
0.5 V
